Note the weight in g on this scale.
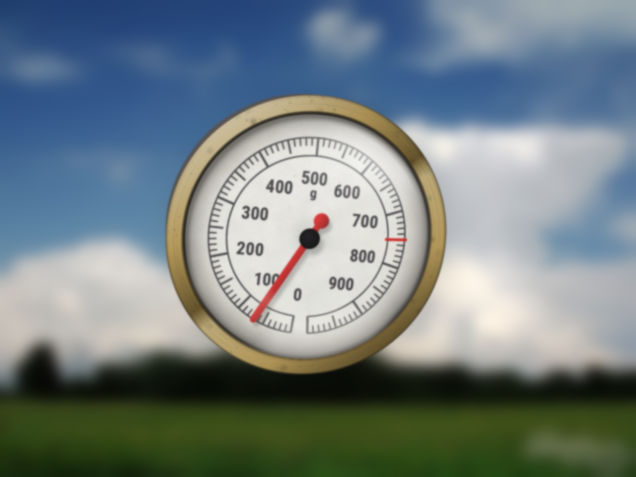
70 g
